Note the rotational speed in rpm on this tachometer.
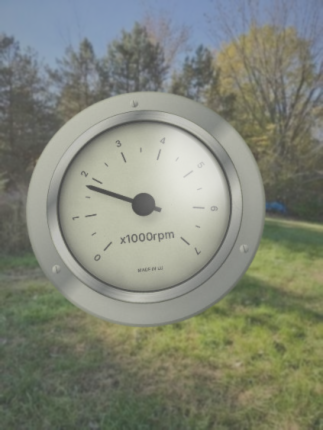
1750 rpm
